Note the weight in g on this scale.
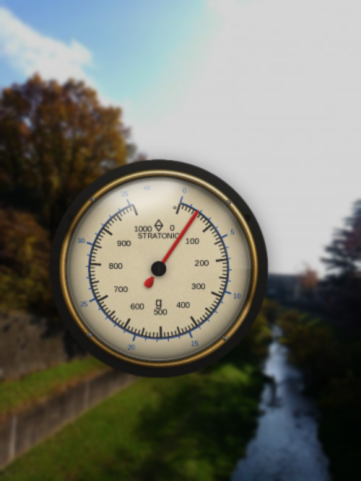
50 g
